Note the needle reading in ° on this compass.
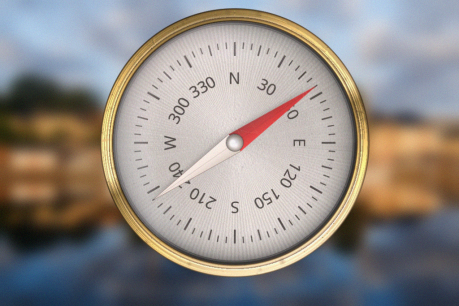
55 °
